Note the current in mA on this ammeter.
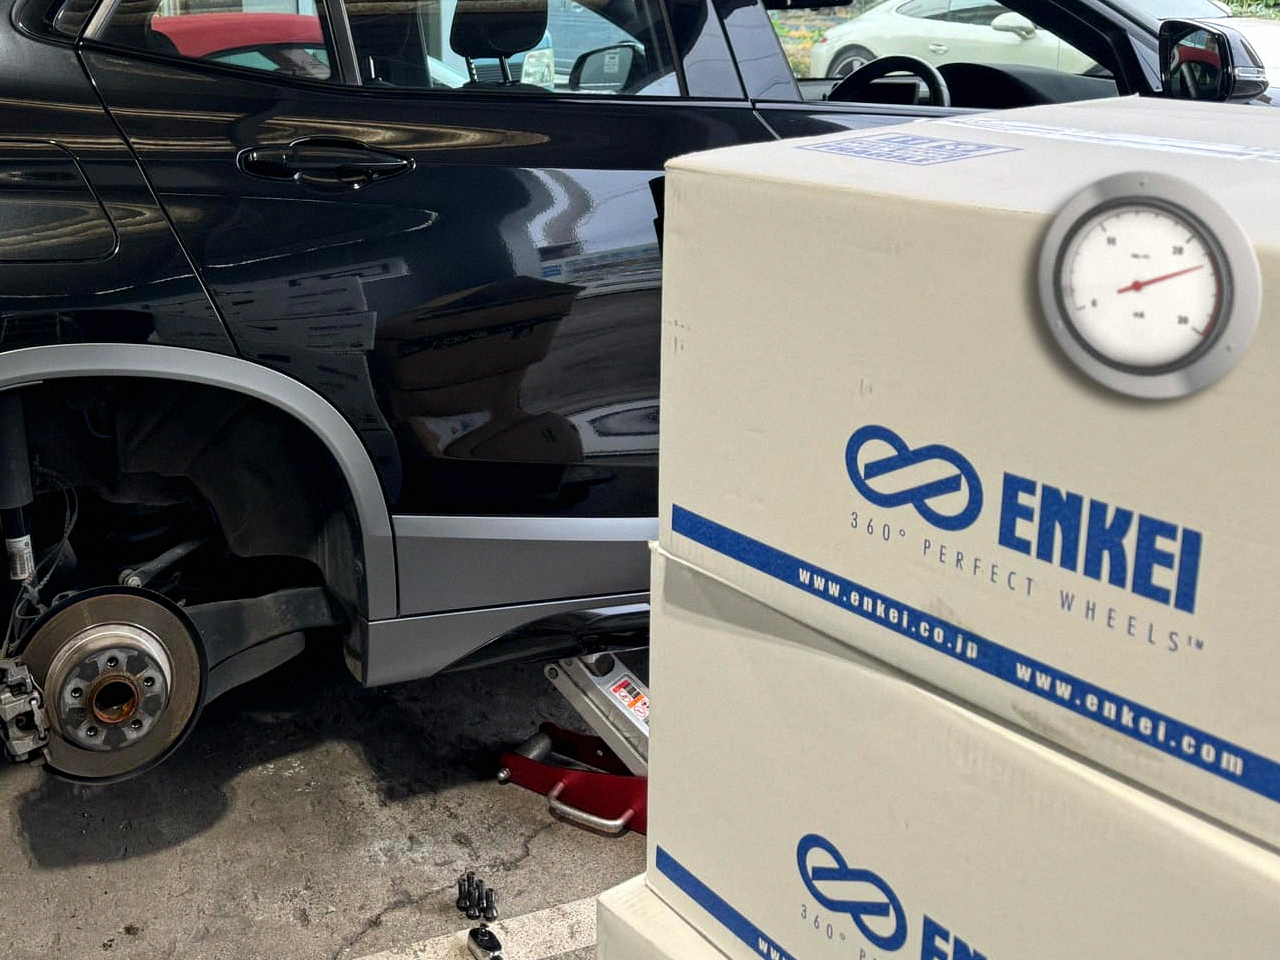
23 mA
